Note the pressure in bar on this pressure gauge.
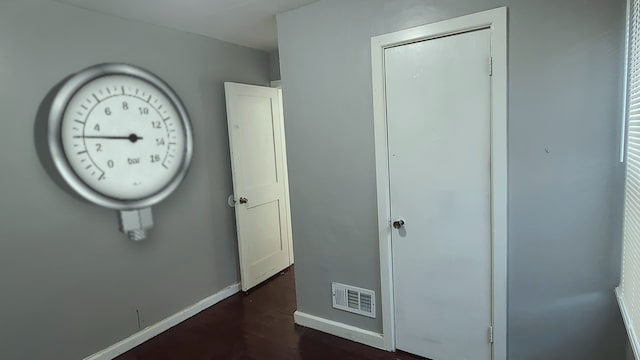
3 bar
